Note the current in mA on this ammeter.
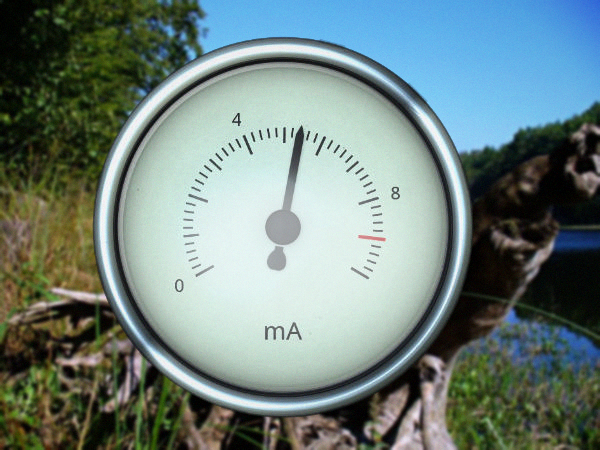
5.4 mA
